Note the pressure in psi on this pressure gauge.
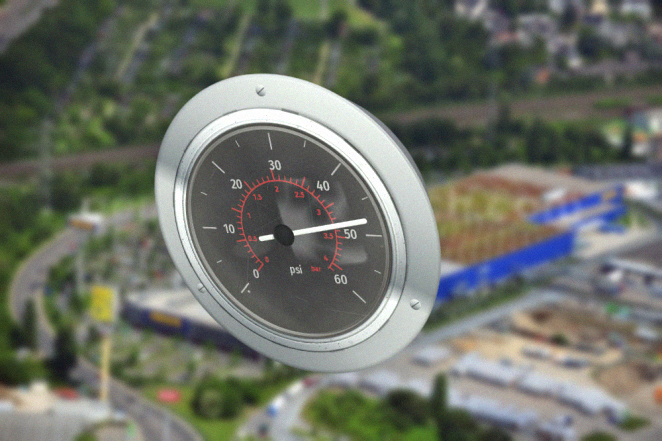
47.5 psi
